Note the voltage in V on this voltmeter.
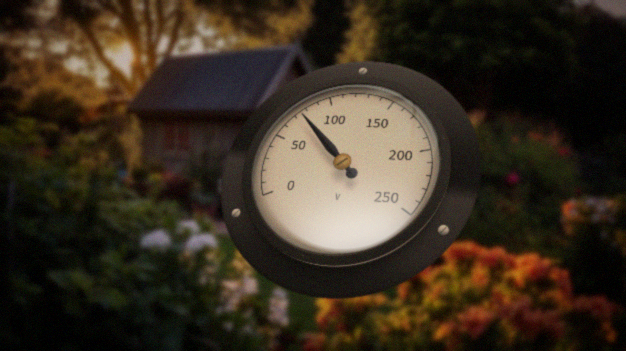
75 V
